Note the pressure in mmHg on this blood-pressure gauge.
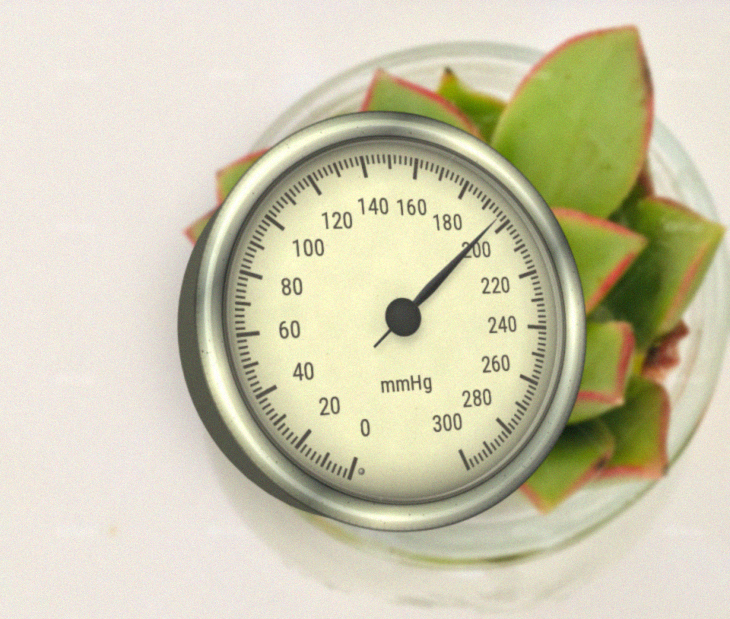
196 mmHg
